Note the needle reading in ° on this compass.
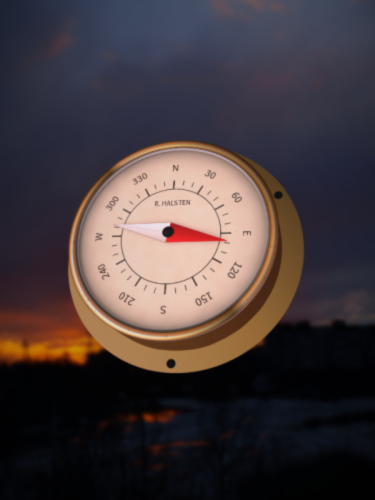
100 °
